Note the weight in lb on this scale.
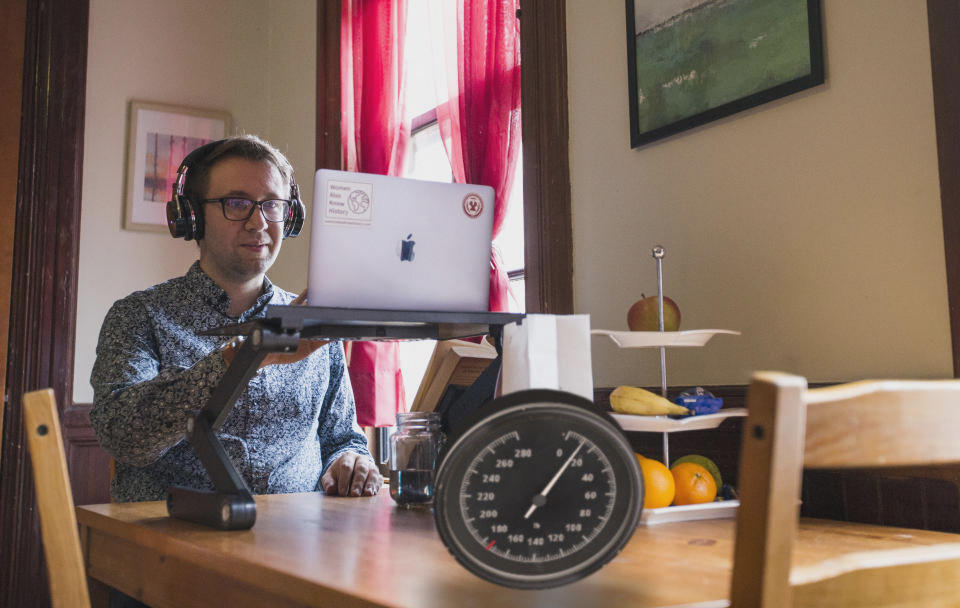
10 lb
